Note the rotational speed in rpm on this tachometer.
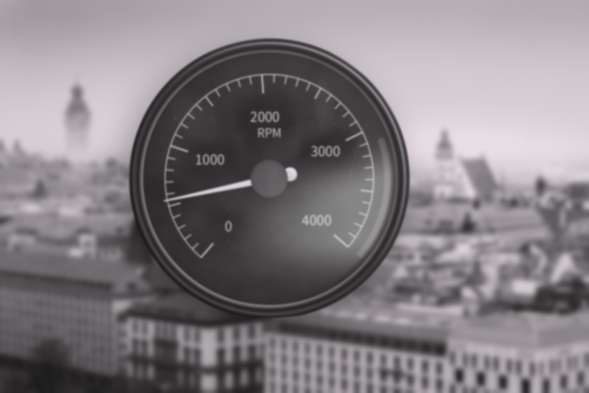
550 rpm
